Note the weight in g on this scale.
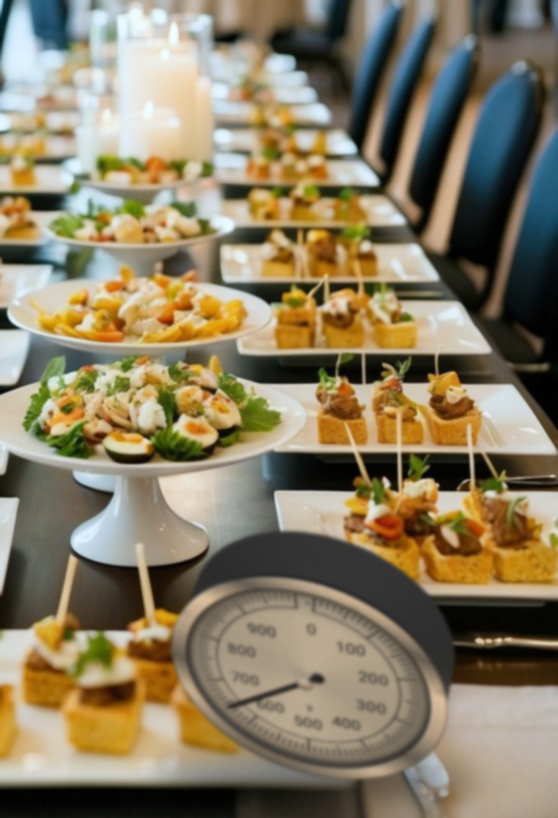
650 g
